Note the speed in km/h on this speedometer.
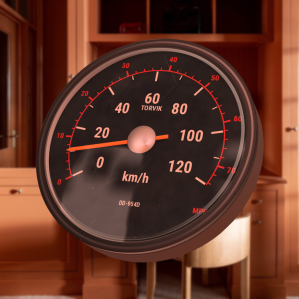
10 km/h
